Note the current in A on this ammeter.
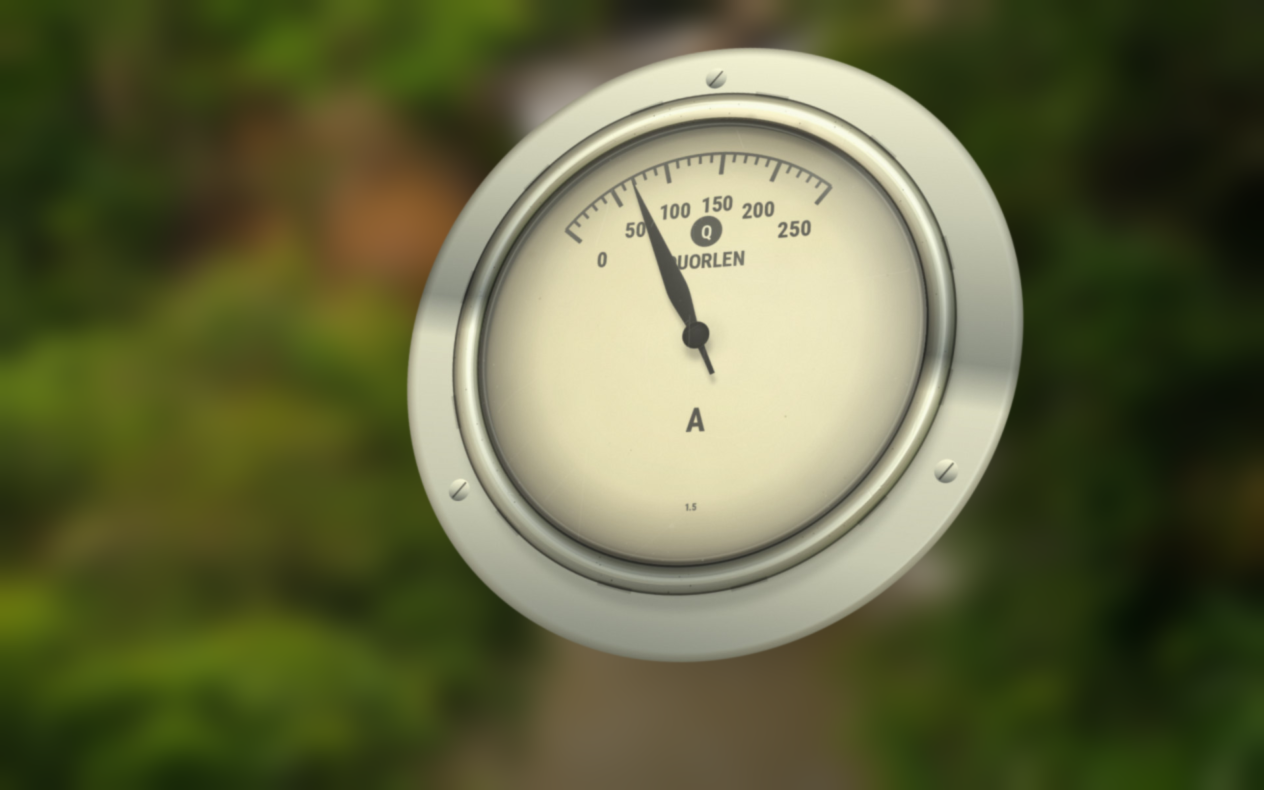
70 A
